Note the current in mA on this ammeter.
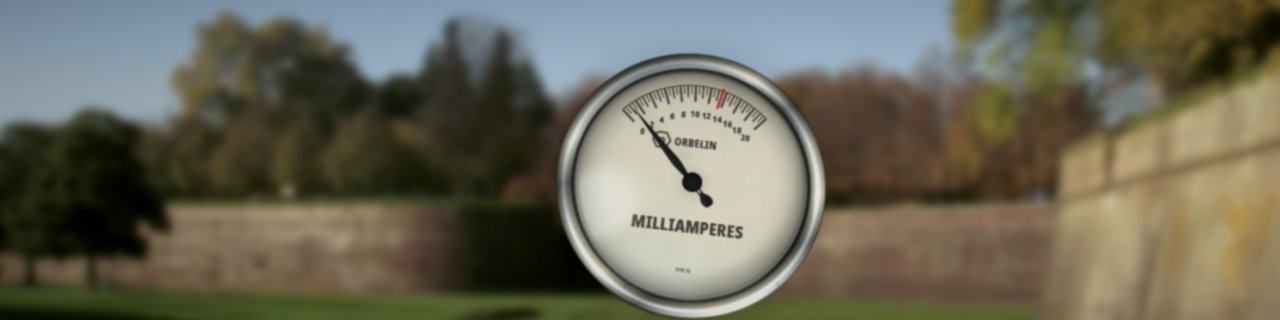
1 mA
